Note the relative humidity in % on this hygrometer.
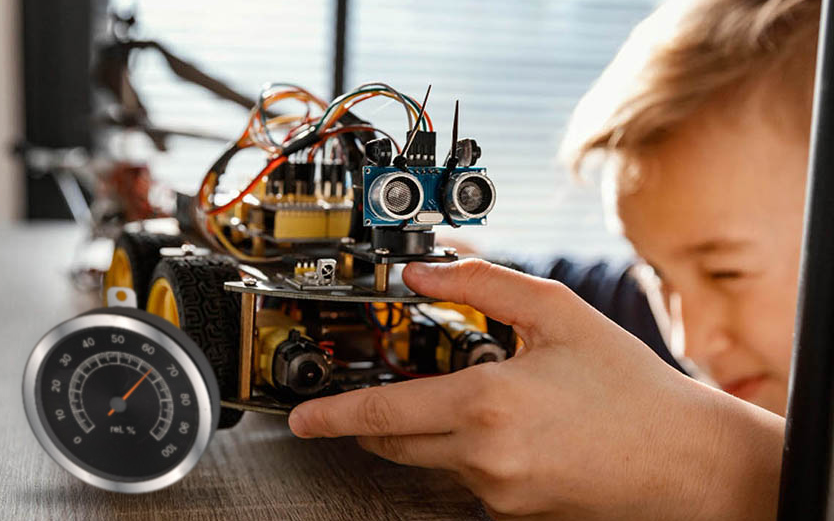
65 %
